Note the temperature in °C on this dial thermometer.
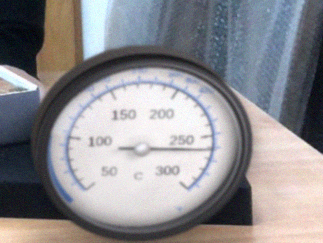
260 °C
